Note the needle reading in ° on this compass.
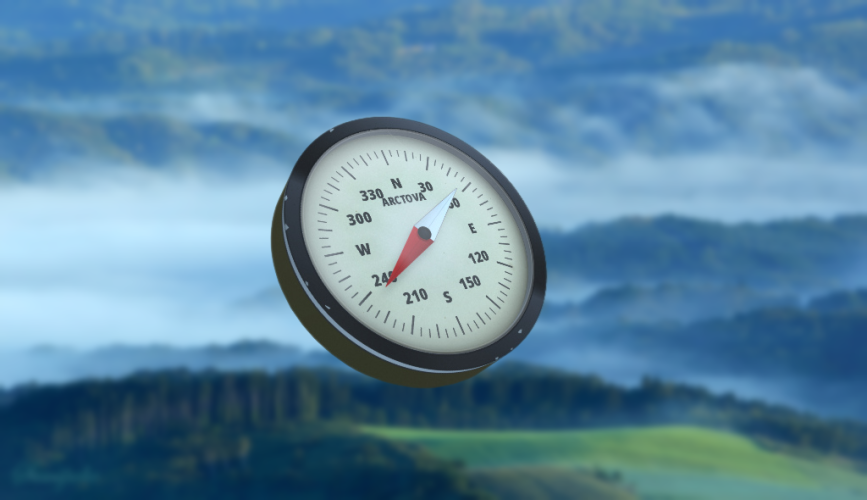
235 °
